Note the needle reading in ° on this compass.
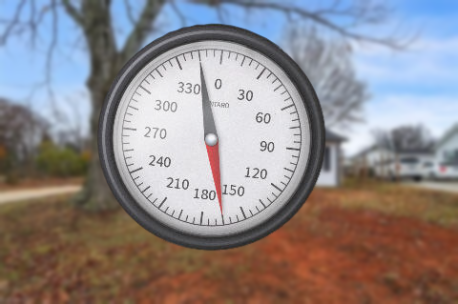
165 °
